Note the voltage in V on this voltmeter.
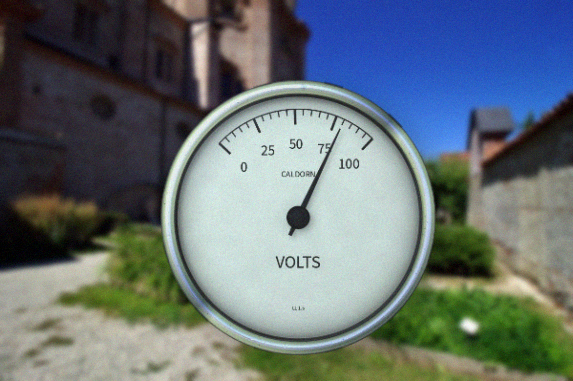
80 V
